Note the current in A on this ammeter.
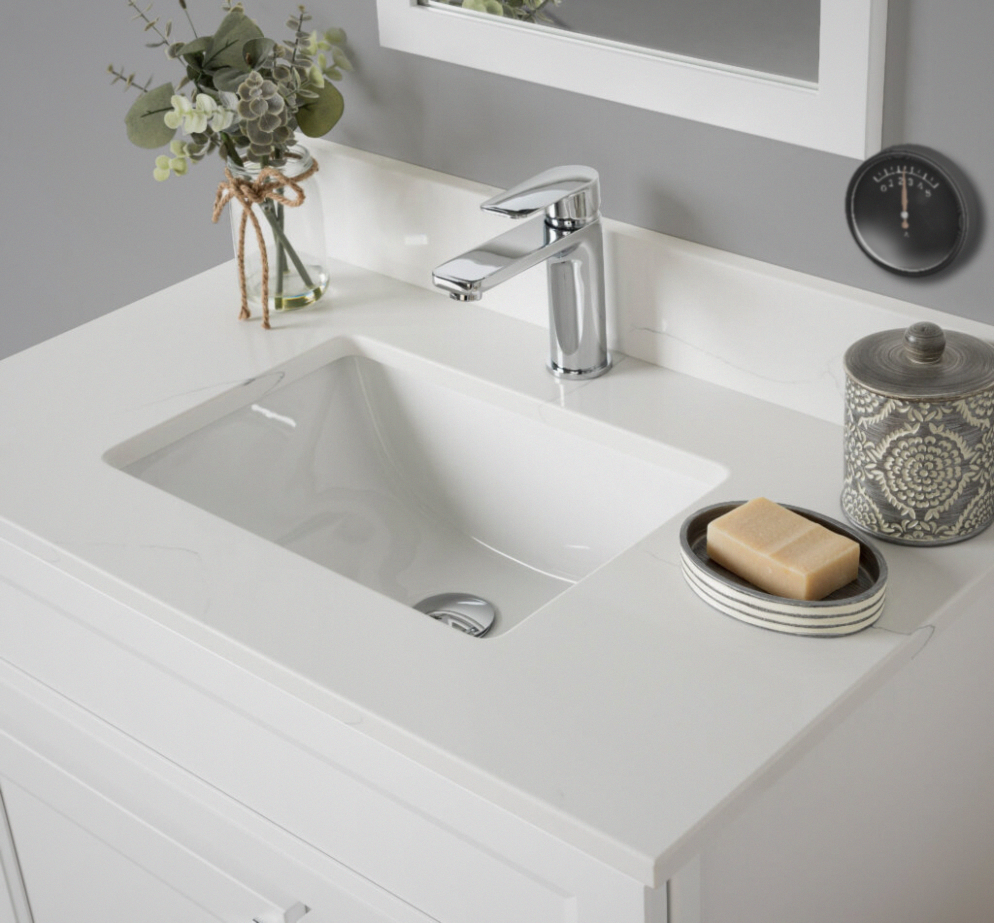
2.5 A
